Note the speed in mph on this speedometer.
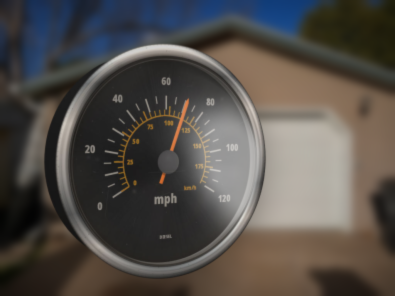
70 mph
